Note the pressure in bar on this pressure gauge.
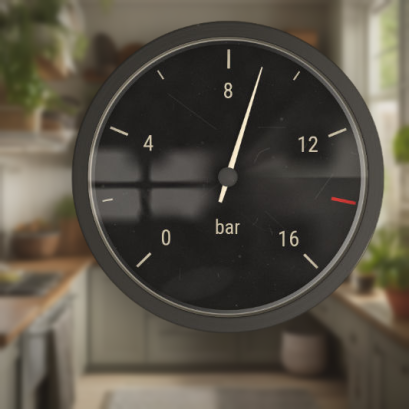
9 bar
